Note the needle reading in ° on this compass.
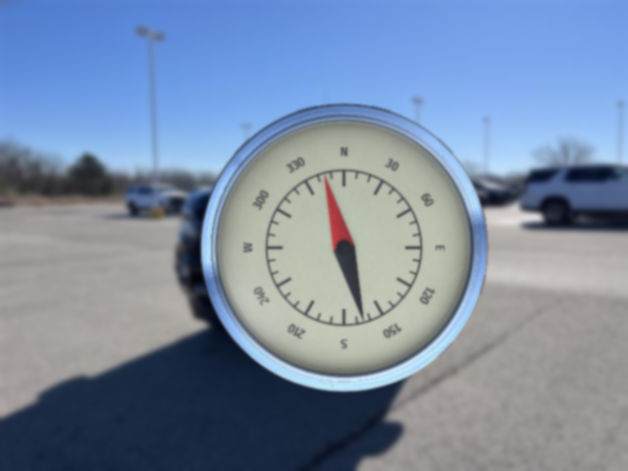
345 °
